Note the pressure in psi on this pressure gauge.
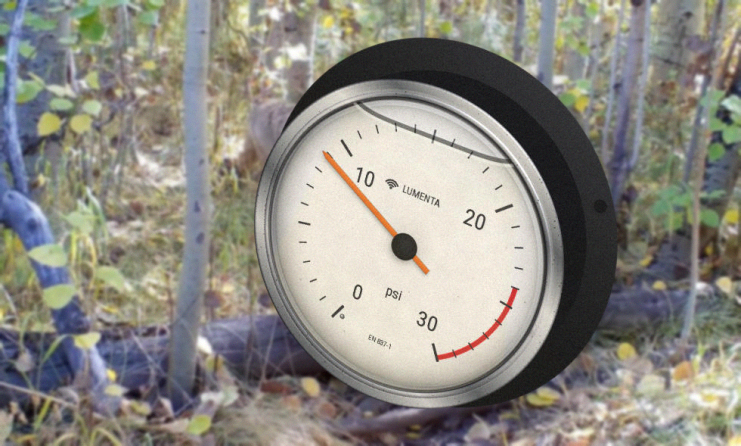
9 psi
